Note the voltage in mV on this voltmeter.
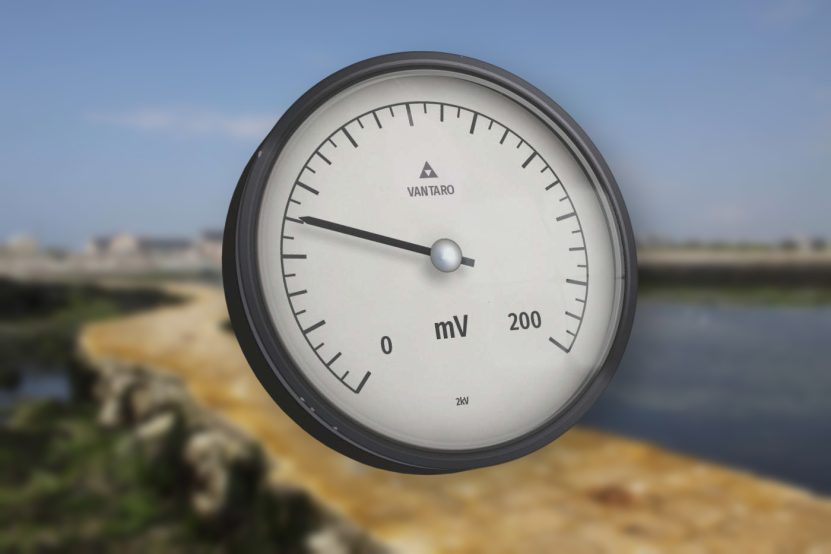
50 mV
